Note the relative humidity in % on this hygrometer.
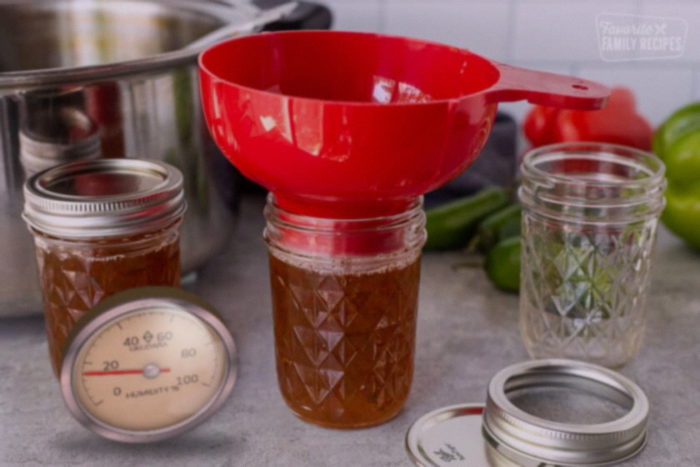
16 %
